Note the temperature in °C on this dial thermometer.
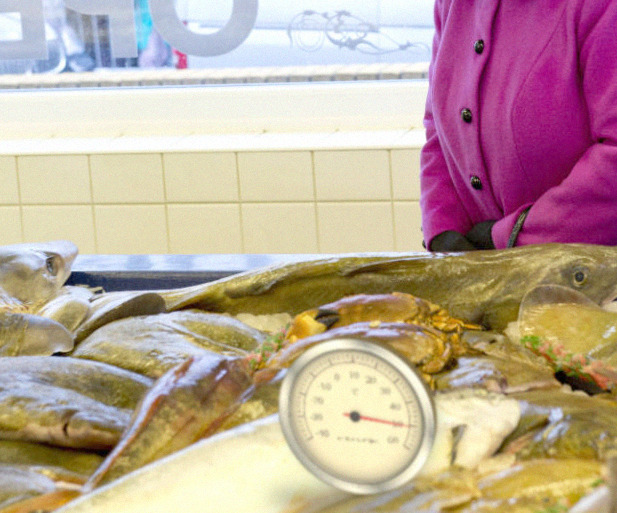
50 °C
